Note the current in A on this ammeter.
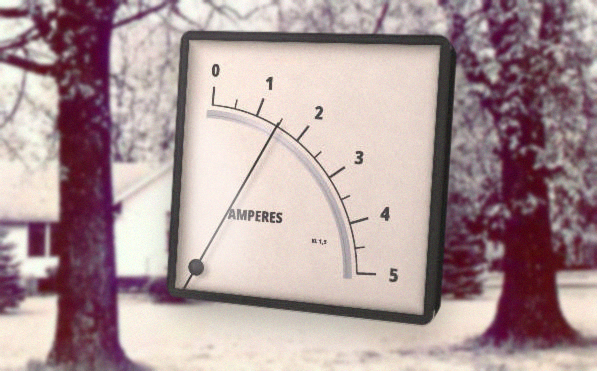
1.5 A
